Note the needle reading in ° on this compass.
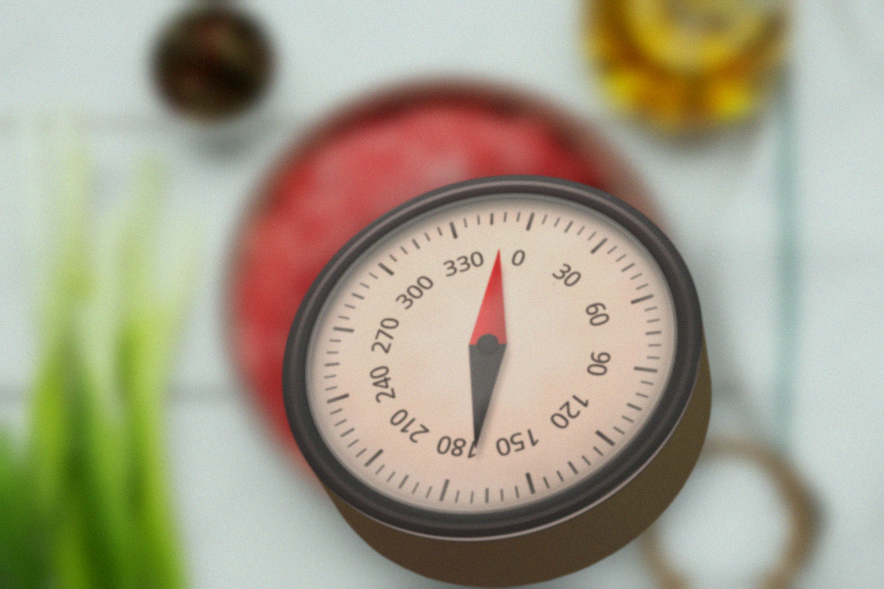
350 °
